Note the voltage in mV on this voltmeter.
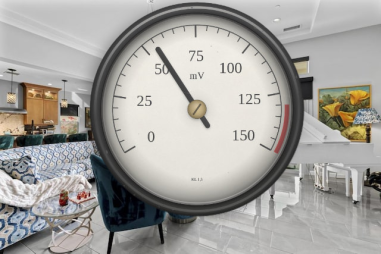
55 mV
